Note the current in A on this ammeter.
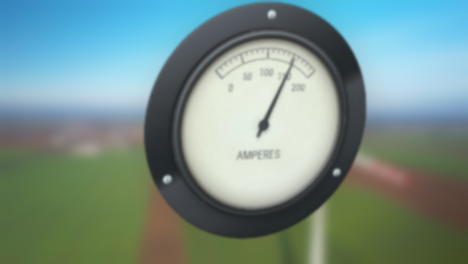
150 A
